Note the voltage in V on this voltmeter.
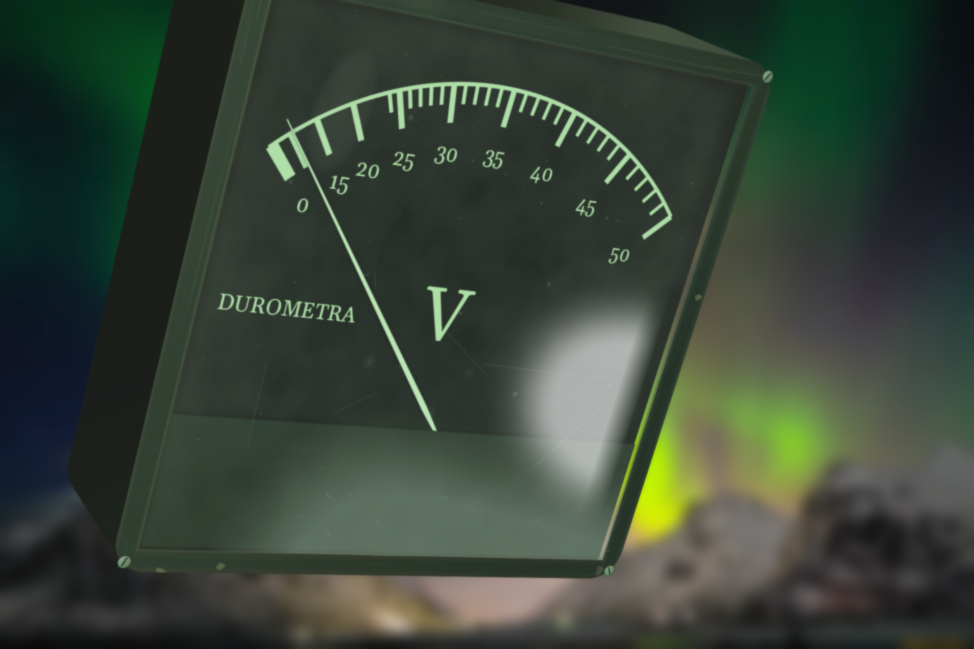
10 V
